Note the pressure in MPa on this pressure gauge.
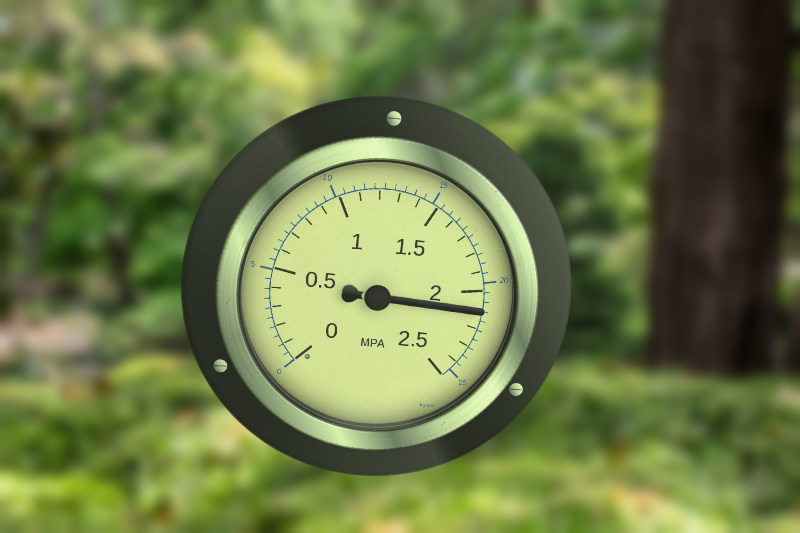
2.1 MPa
